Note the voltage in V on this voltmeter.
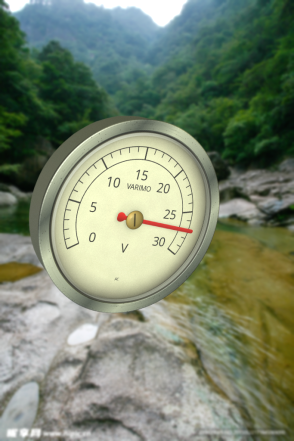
27 V
